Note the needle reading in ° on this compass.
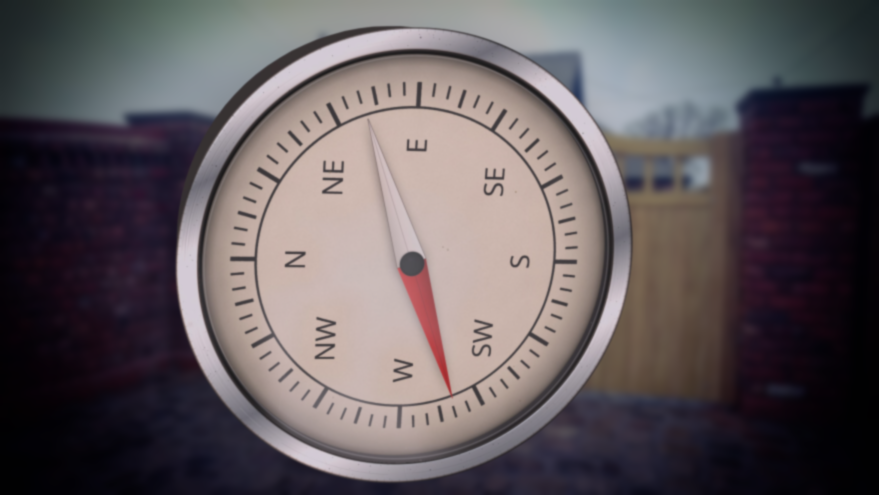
250 °
